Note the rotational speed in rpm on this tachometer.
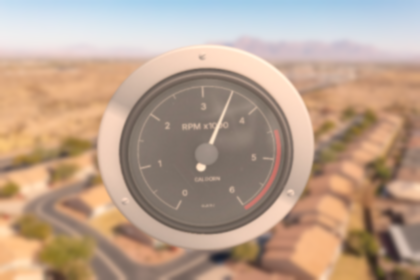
3500 rpm
